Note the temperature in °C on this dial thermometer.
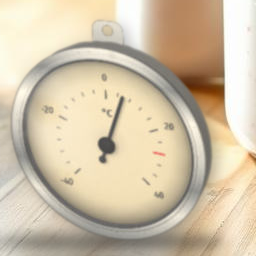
6 °C
